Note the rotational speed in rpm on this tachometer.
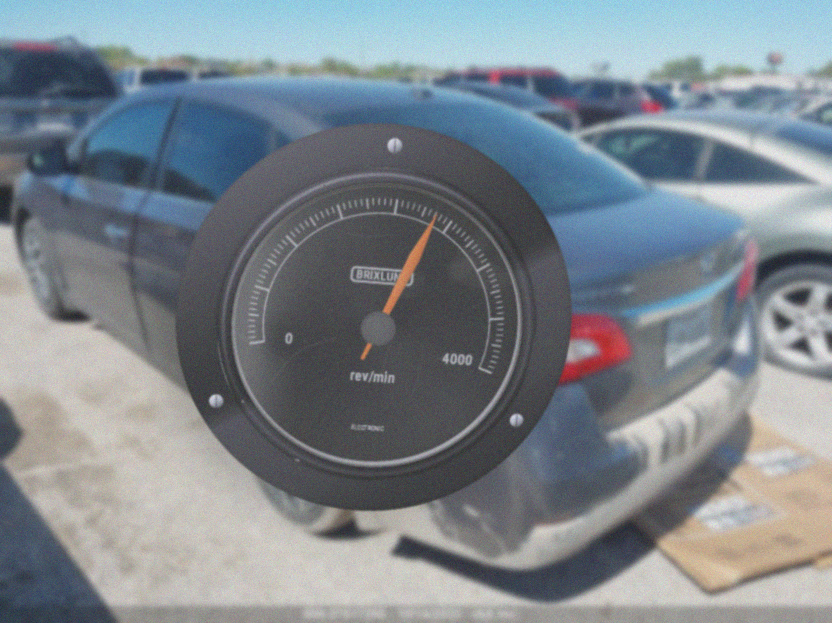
2350 rpm
